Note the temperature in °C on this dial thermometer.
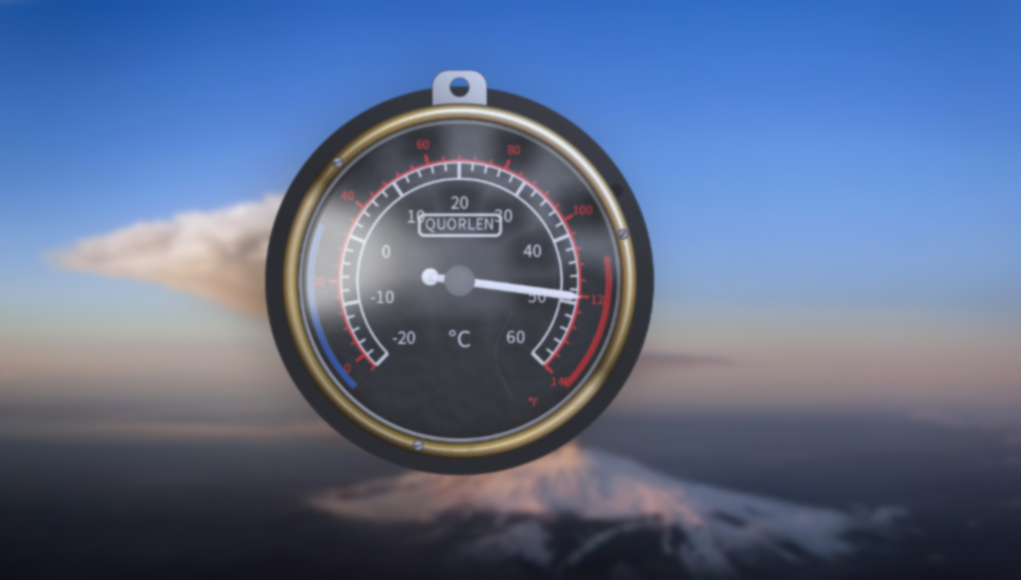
49 °C
